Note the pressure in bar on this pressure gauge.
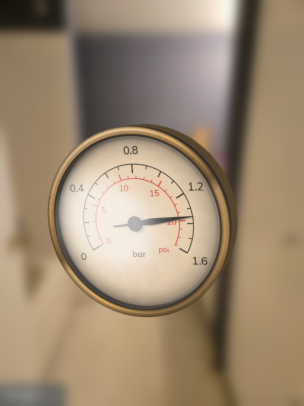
1.35 bar
